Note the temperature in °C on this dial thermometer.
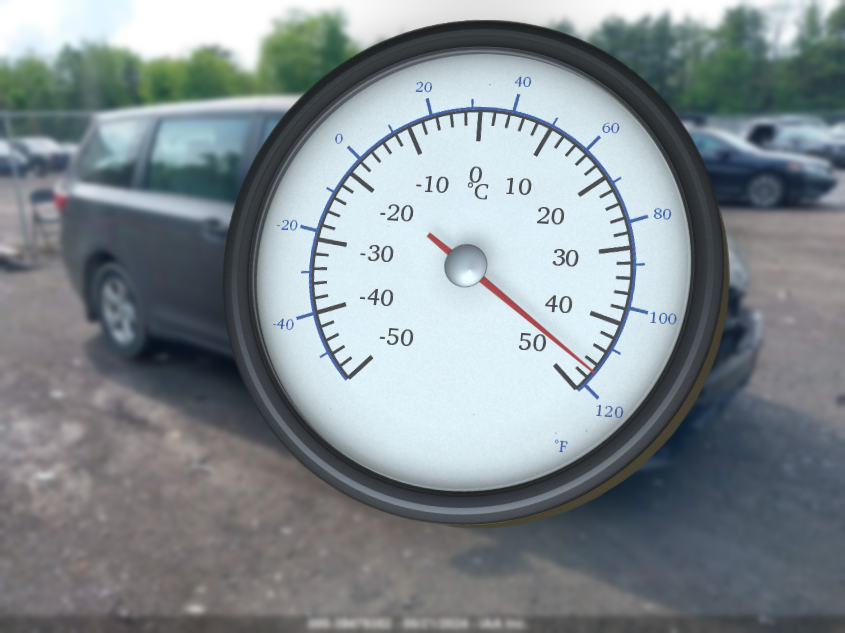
47 °C
